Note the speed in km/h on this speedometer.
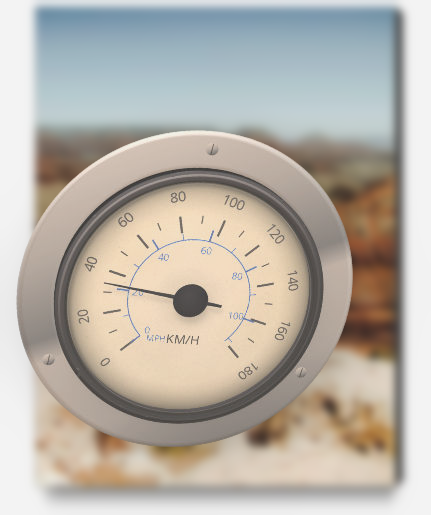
35 km/h
